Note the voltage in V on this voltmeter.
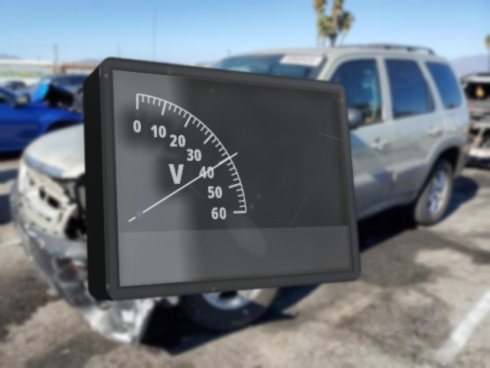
40 V
